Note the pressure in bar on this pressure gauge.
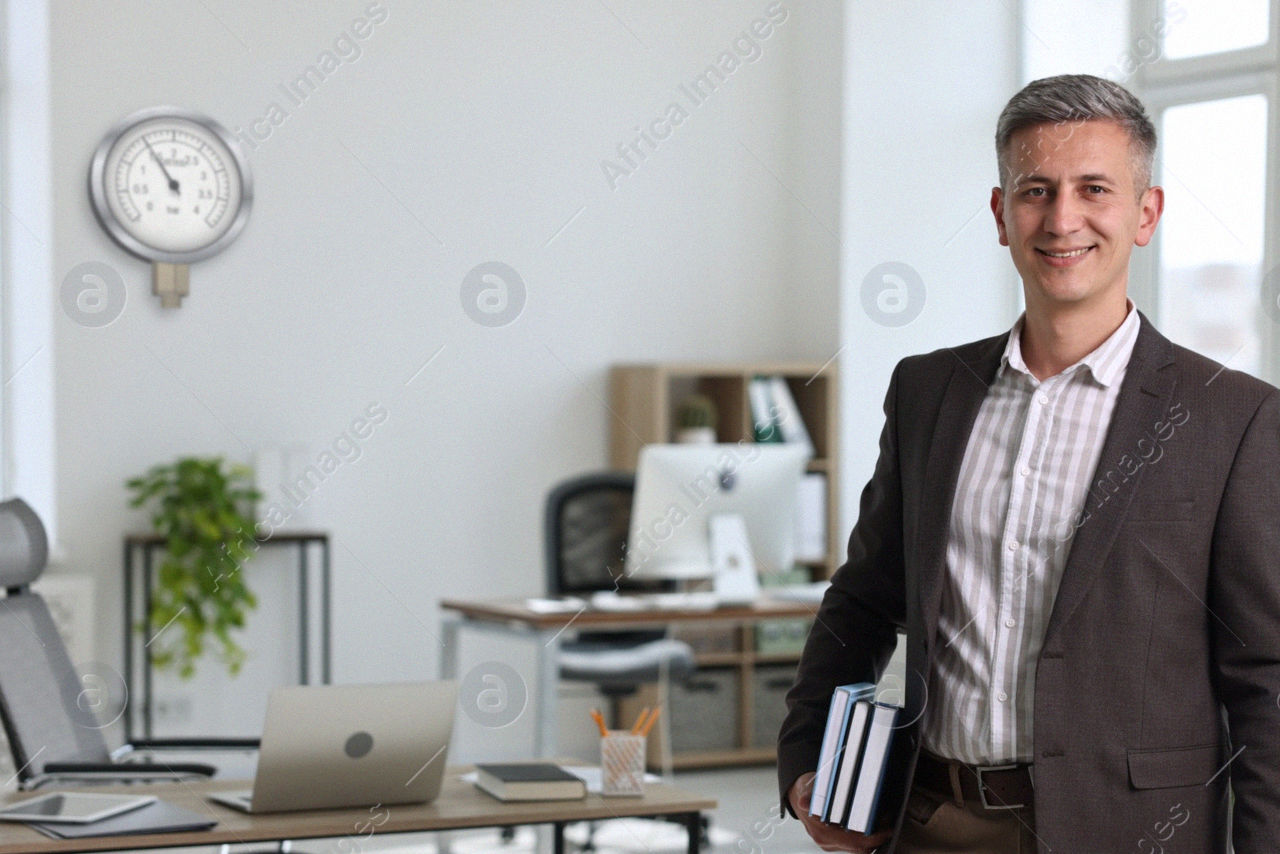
1.5 bar
